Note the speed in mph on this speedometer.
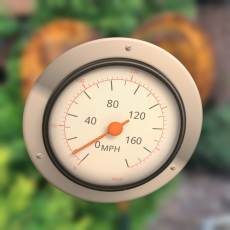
10 mph
